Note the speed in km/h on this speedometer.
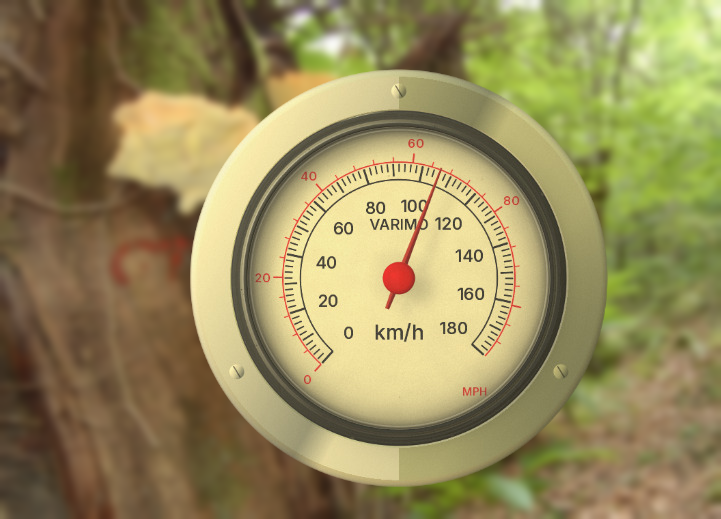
106 km/h
